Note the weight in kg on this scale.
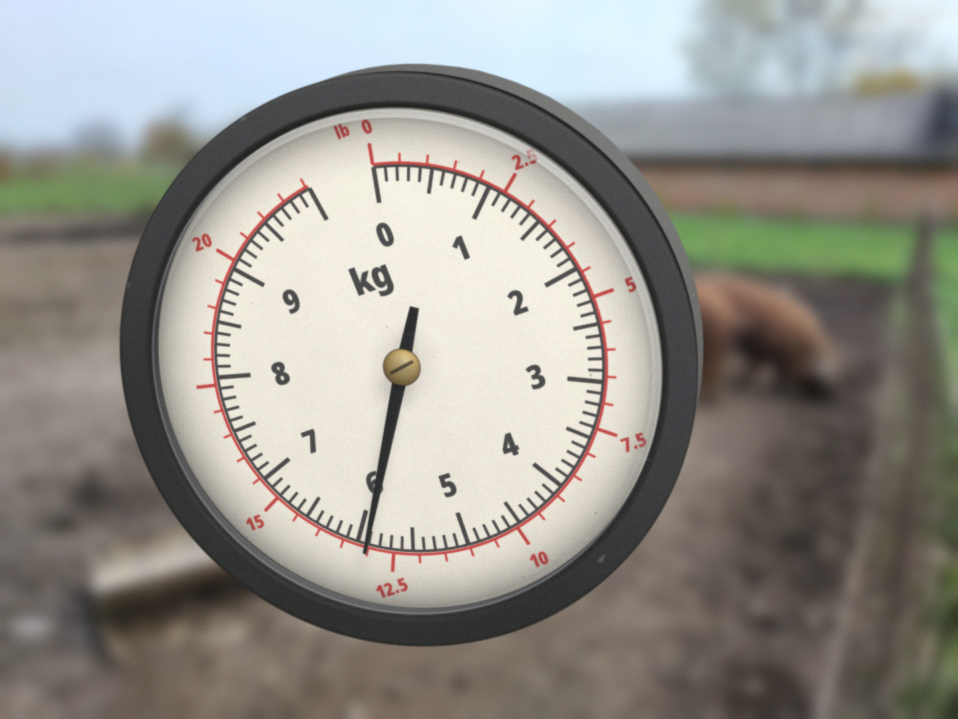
5.9 kg
